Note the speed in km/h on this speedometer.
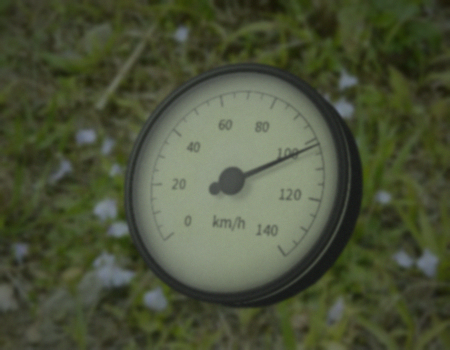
102.5 km/h
